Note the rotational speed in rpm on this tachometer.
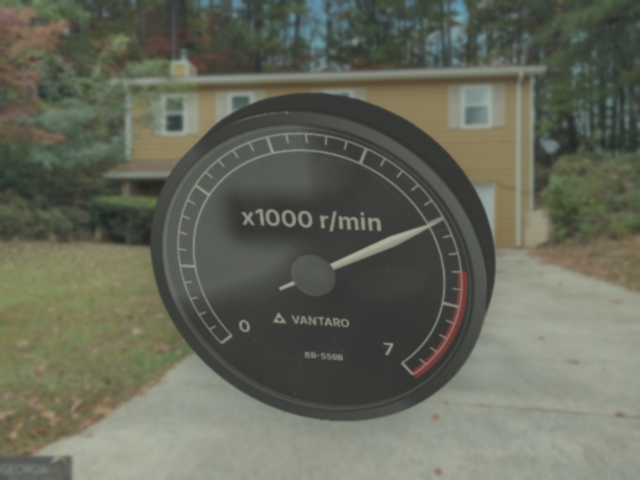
5000 rpm
